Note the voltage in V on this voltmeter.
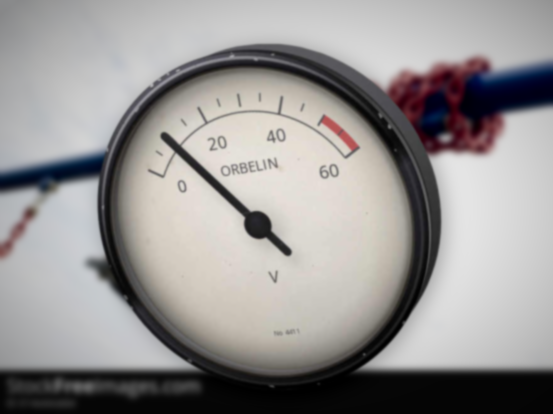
10 V
